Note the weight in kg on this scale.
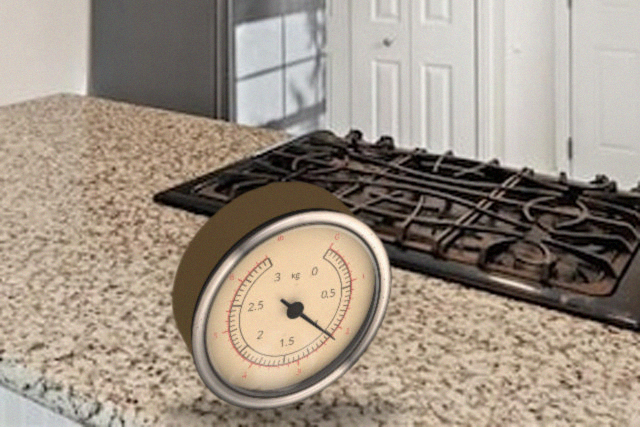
1 kg
